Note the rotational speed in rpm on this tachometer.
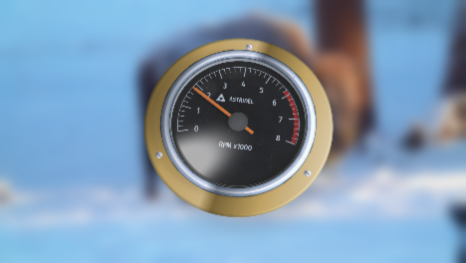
1800 rpm
